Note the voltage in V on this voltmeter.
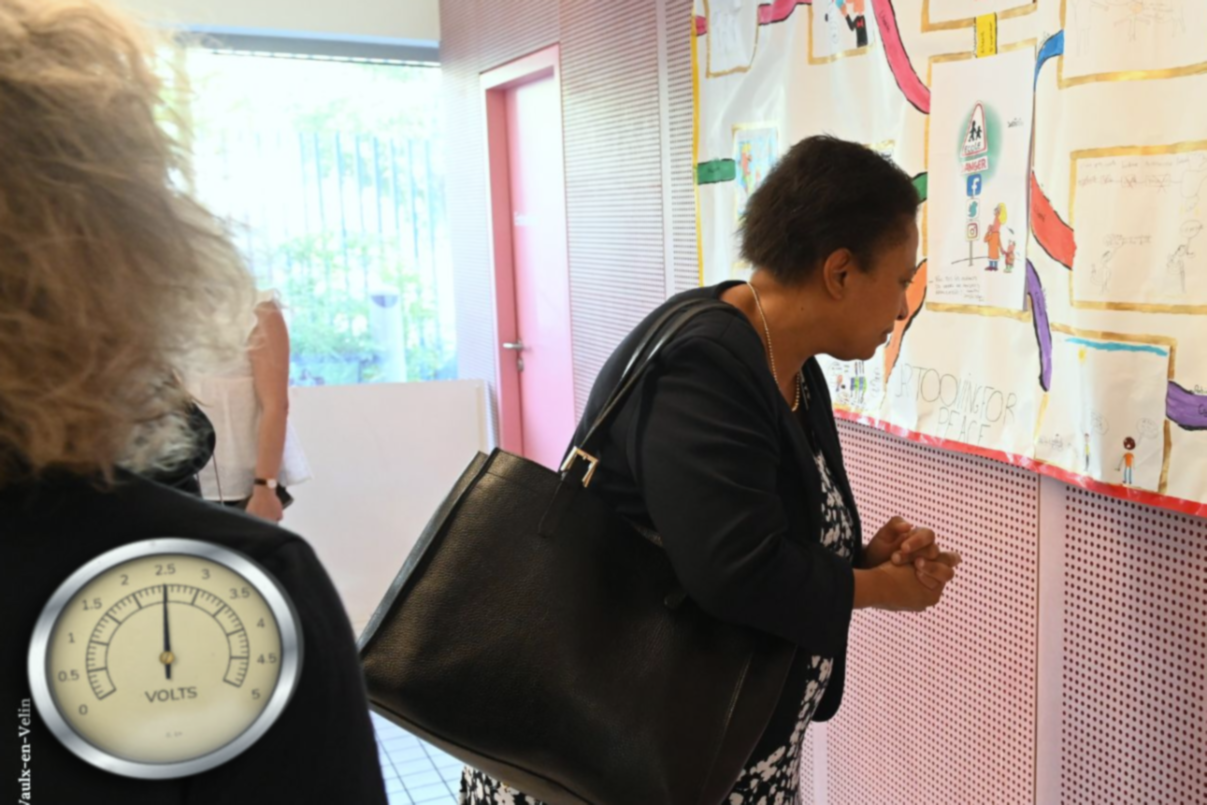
2.5 V
